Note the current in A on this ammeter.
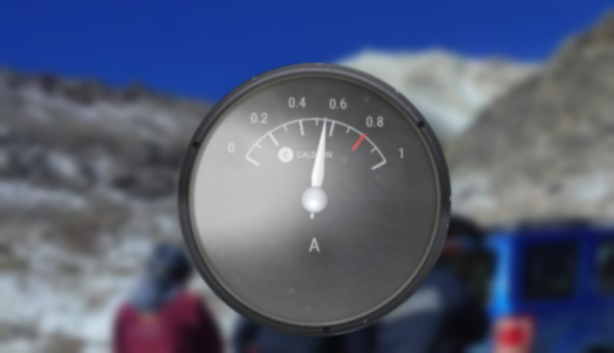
0.55 A
